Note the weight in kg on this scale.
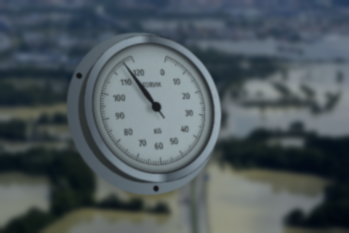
115 kg
